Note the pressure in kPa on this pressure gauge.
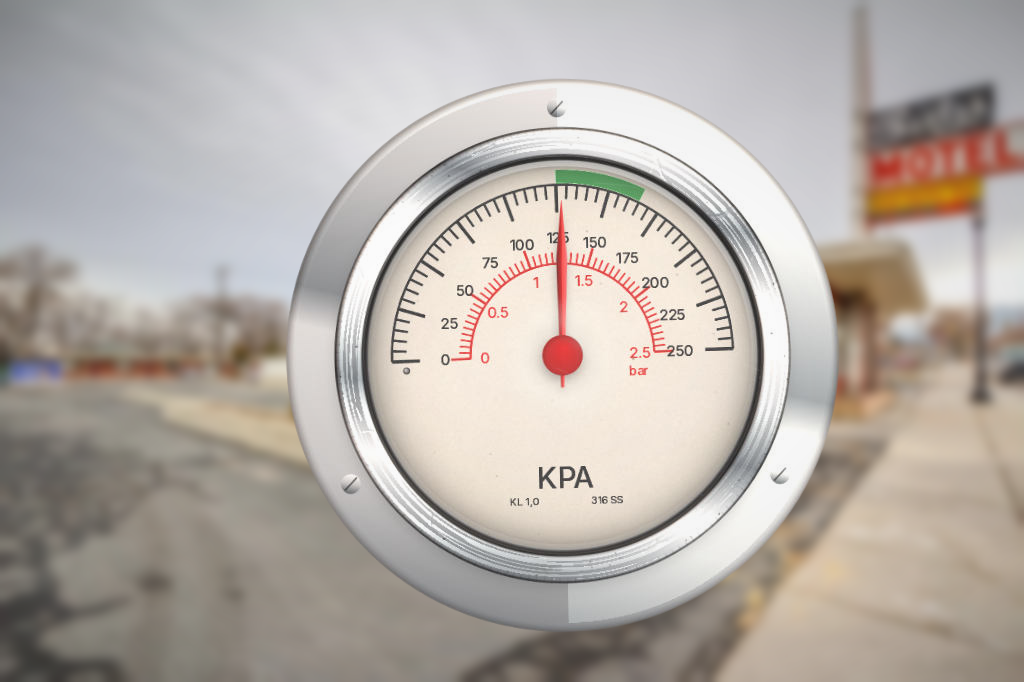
127.5 kPa
